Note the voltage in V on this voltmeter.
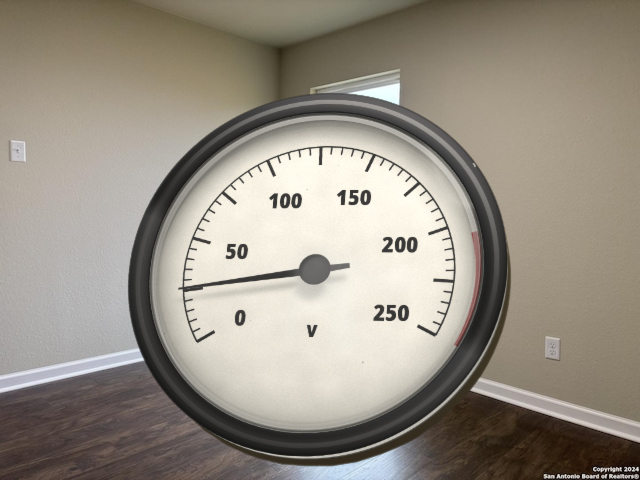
25 V
